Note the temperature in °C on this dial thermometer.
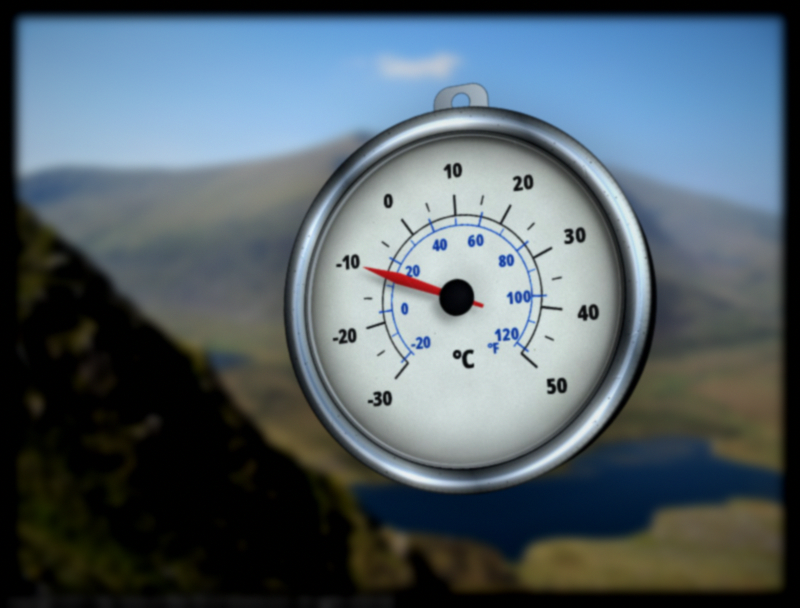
-10 °C
